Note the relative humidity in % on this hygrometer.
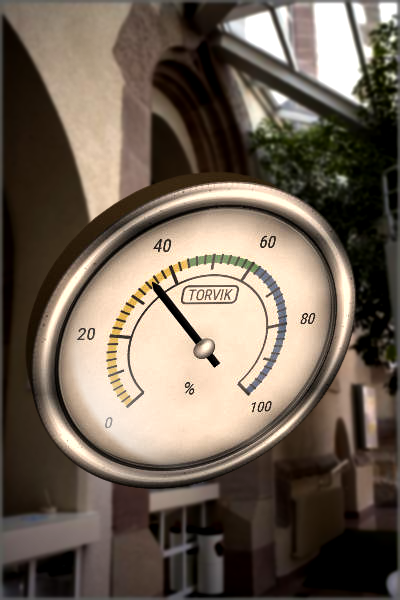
35 %
